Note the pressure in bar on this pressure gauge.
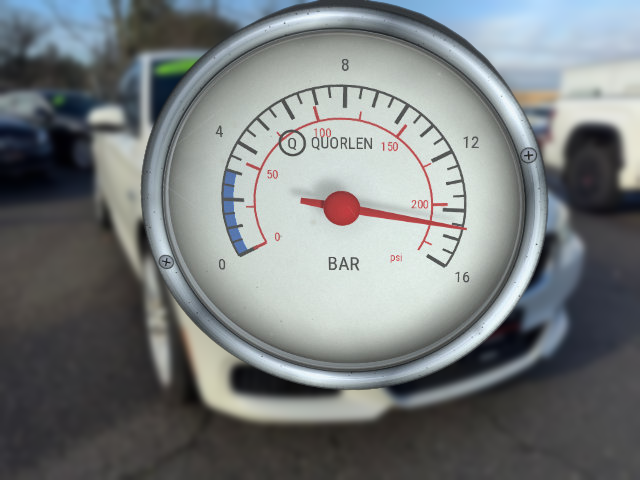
14.5 bar
